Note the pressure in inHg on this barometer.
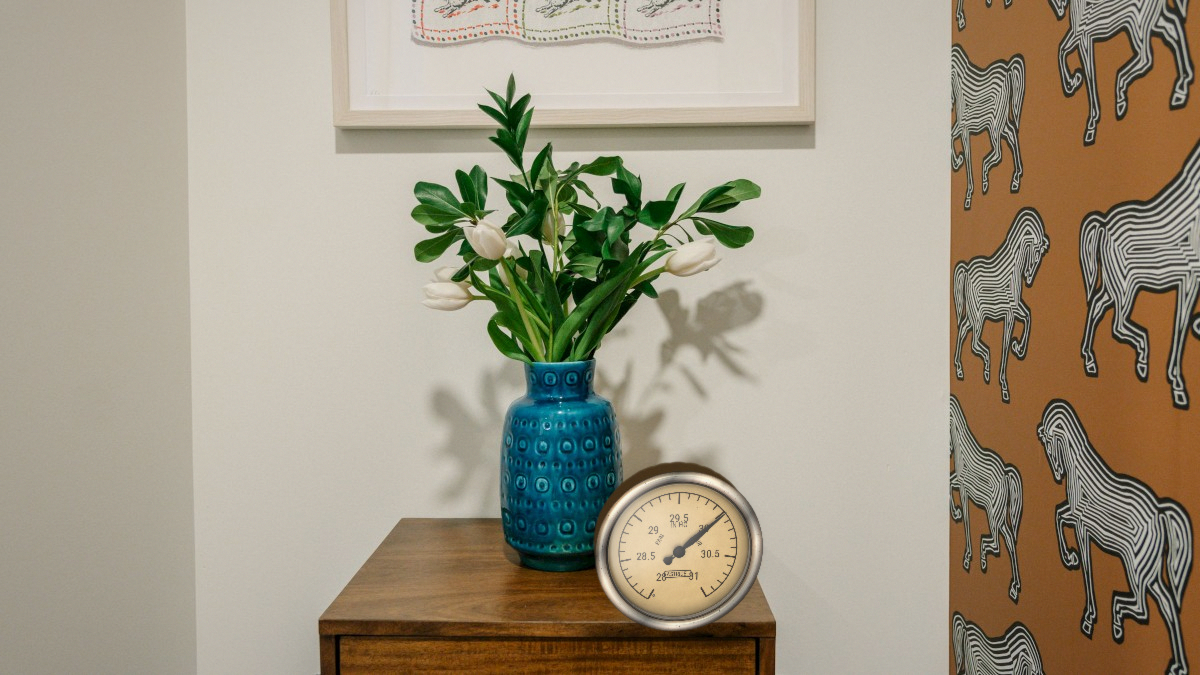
30 inHg
